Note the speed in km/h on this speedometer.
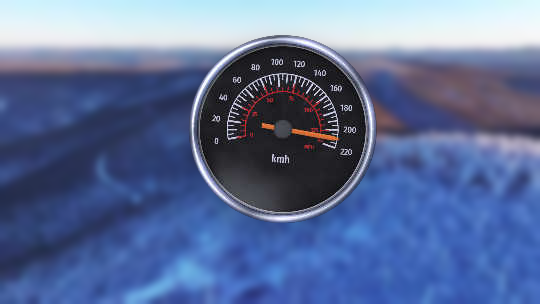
210 km/h
